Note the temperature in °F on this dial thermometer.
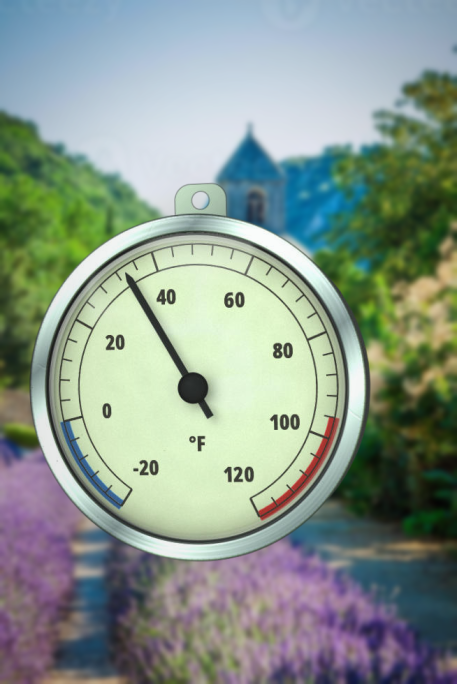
34 °F
